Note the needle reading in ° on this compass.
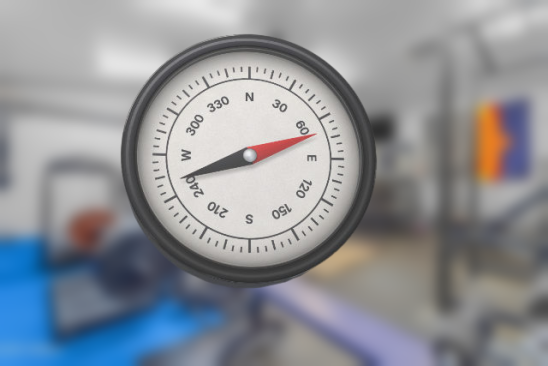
70 °
